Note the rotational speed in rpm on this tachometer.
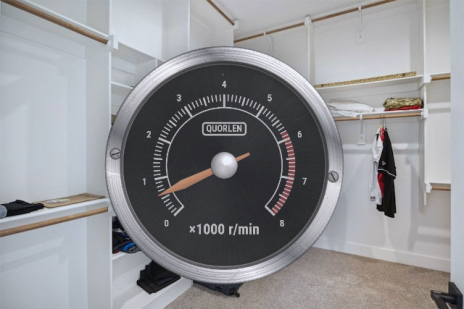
600 rpm
